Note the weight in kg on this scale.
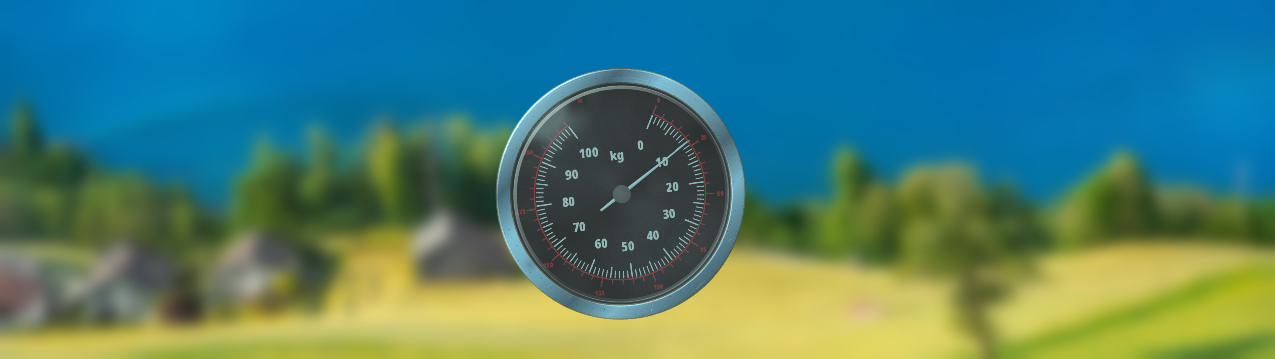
10 kg
